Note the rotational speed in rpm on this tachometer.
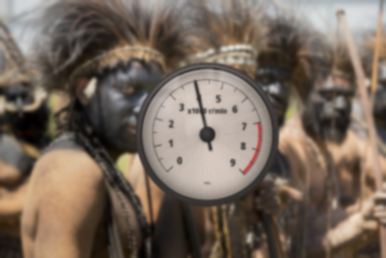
4000 rpm
